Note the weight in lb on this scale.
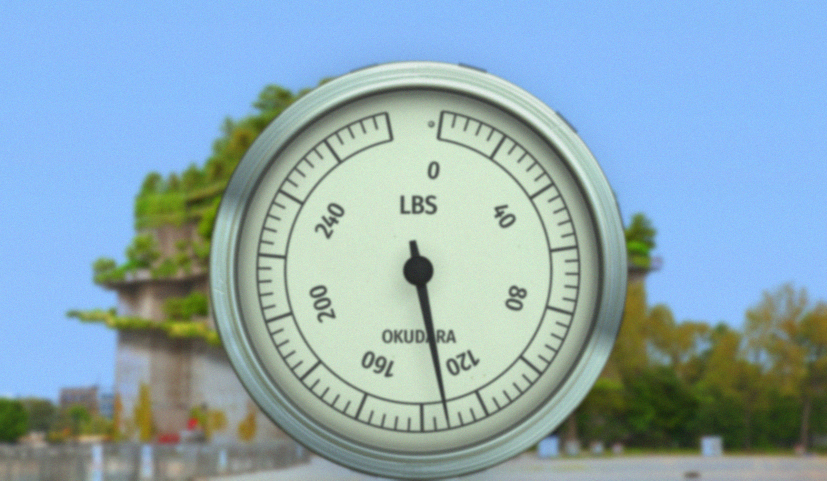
132 lb
